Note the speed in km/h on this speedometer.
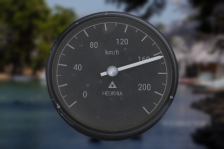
165 km/h
